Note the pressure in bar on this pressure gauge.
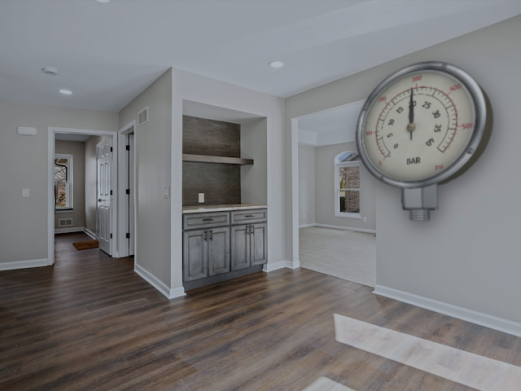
20 bar
